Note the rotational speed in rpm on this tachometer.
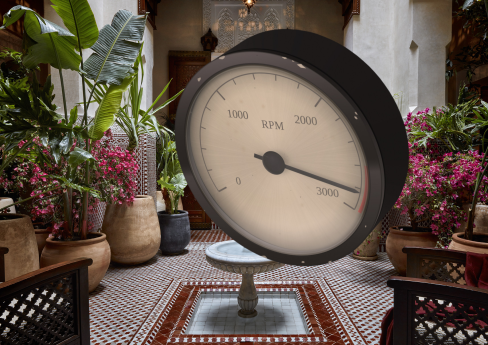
2800 rpm
